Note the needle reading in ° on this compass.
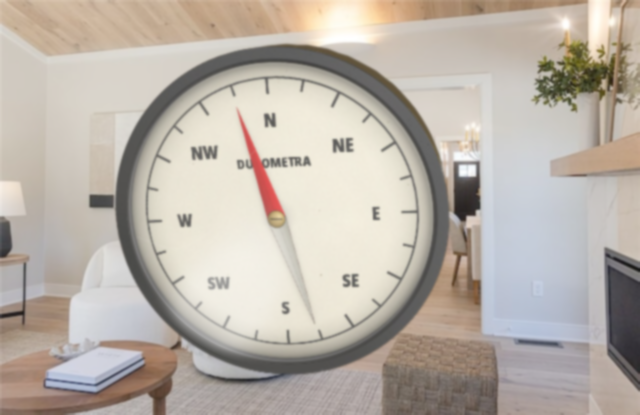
345 °
